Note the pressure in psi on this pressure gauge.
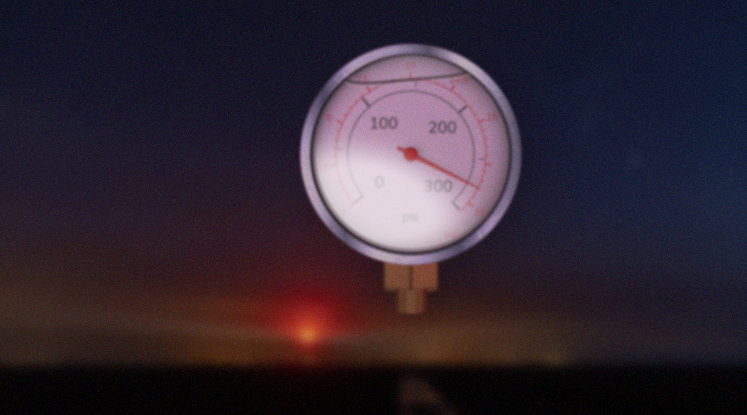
275 psi
